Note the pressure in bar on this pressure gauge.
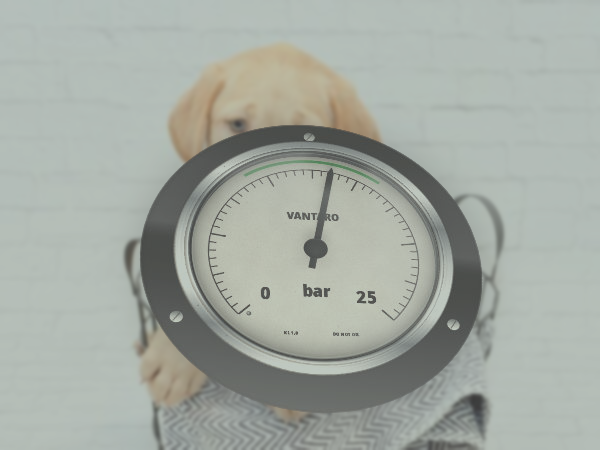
13.5 bar
